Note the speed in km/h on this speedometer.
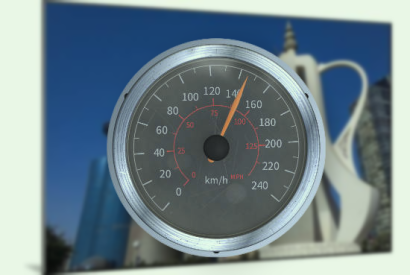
145 km/h
